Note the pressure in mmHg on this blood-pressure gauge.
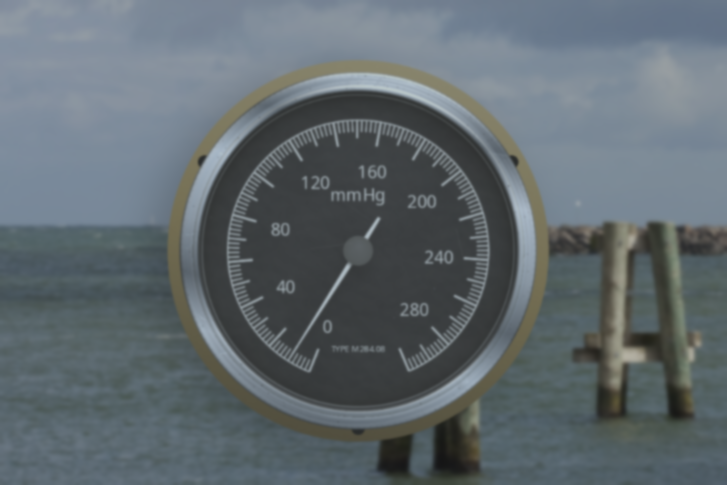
10 mmHg
